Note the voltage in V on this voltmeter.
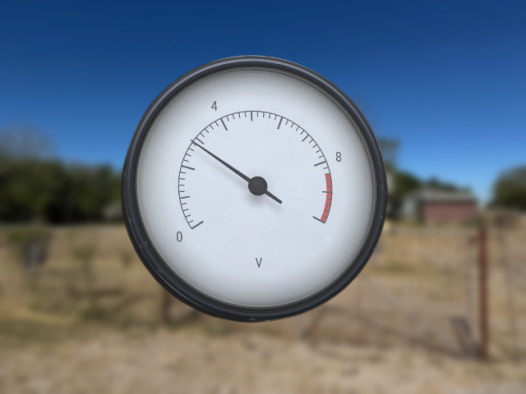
2.8 V
